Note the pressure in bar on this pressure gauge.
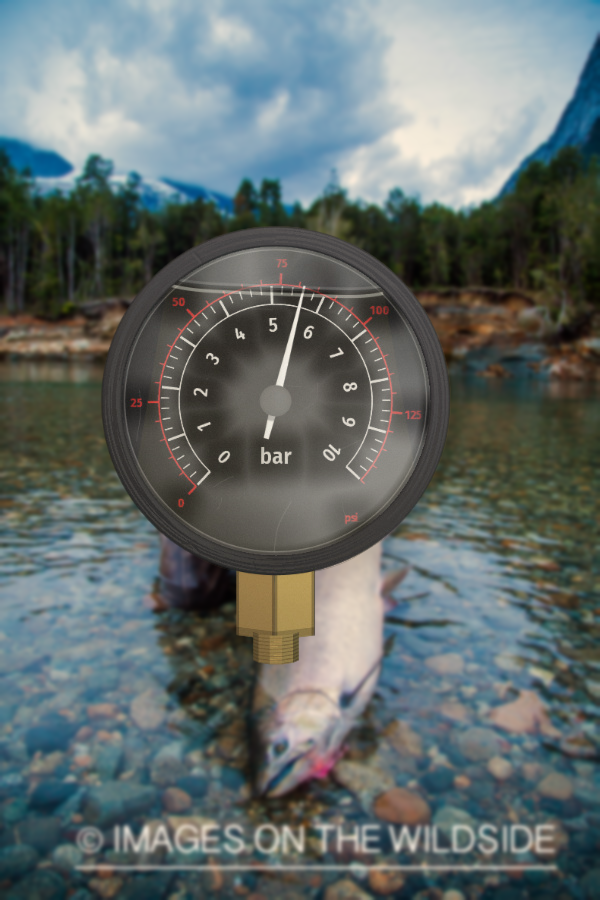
5.6 bar
